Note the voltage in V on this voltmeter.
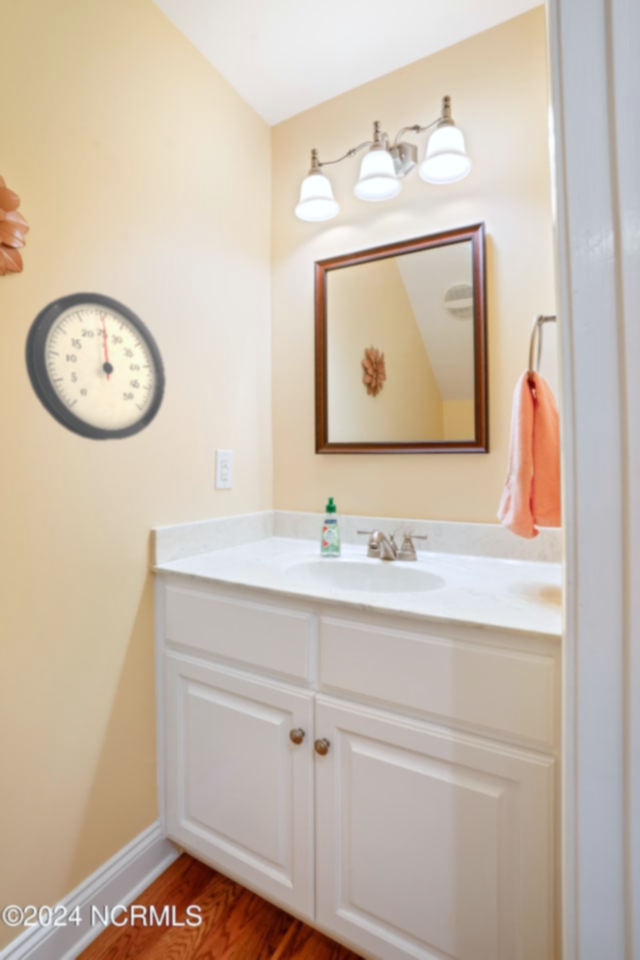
25 V
